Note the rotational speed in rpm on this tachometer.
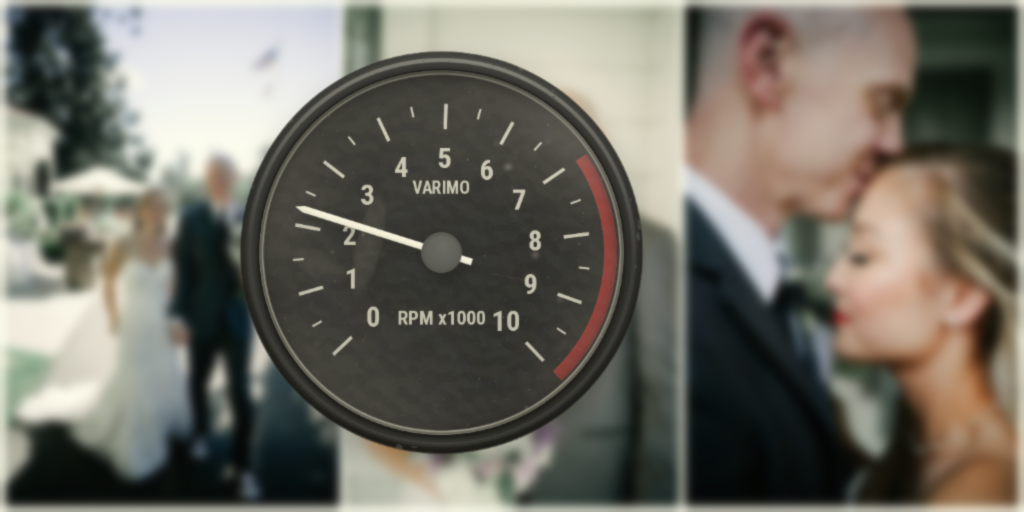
2250 rpm
